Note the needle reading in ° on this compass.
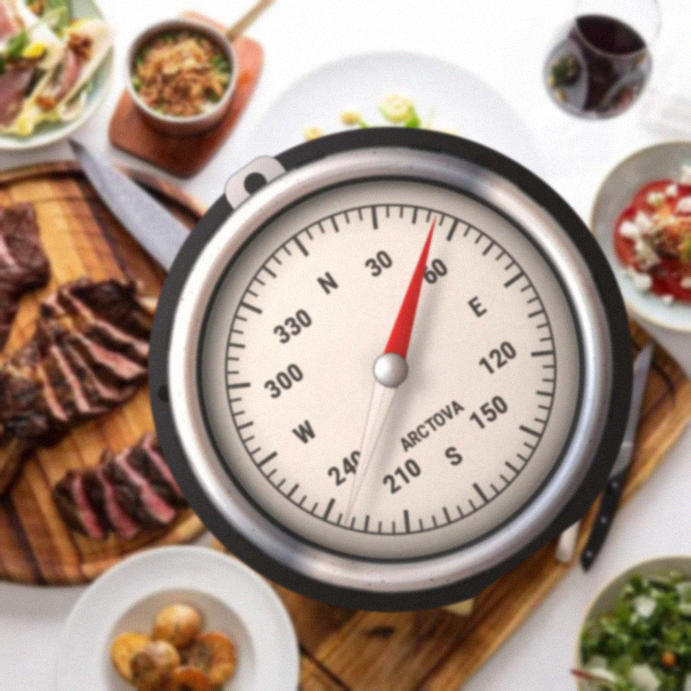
52.5 °
